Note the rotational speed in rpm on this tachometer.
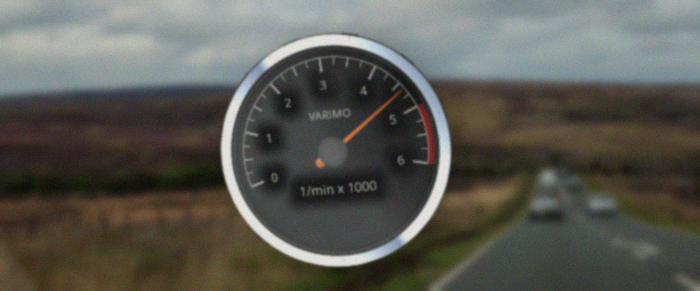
4625 rpm
